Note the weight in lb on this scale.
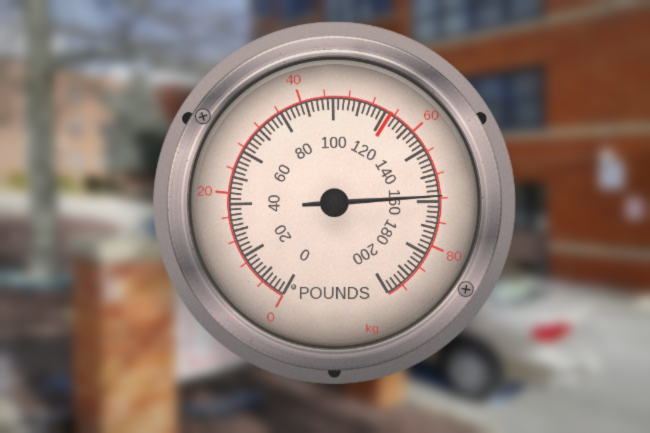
158 lb
